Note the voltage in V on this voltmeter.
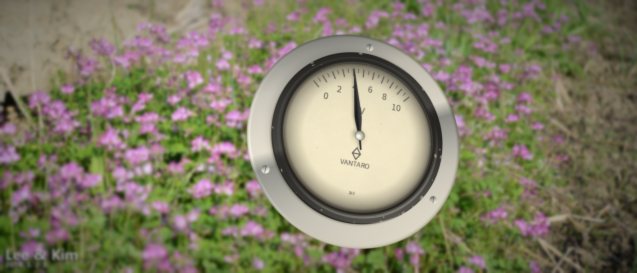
4 V
